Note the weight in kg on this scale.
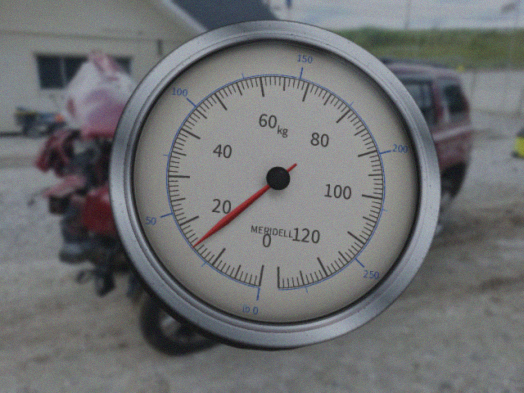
15 kg
